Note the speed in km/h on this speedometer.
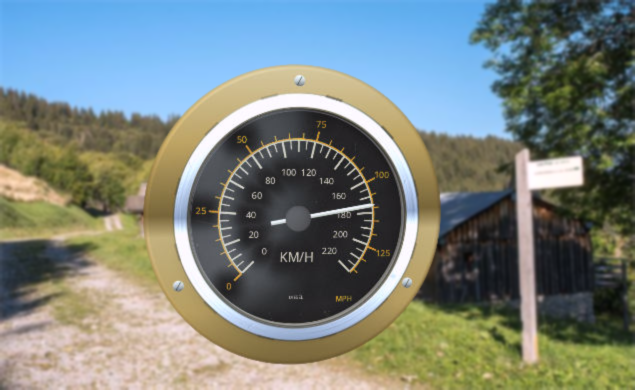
175 km/h
